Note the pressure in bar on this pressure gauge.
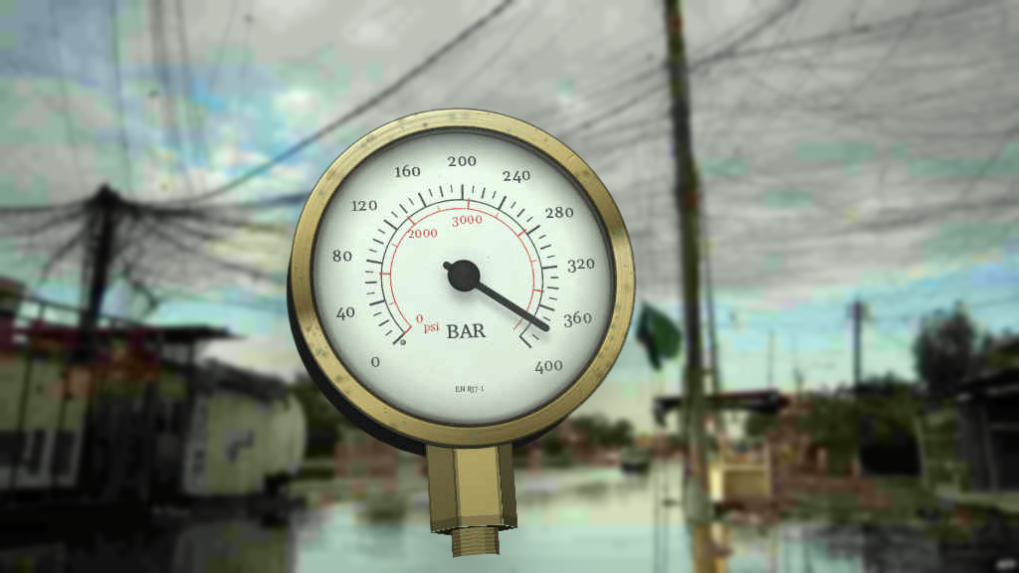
380 bar
